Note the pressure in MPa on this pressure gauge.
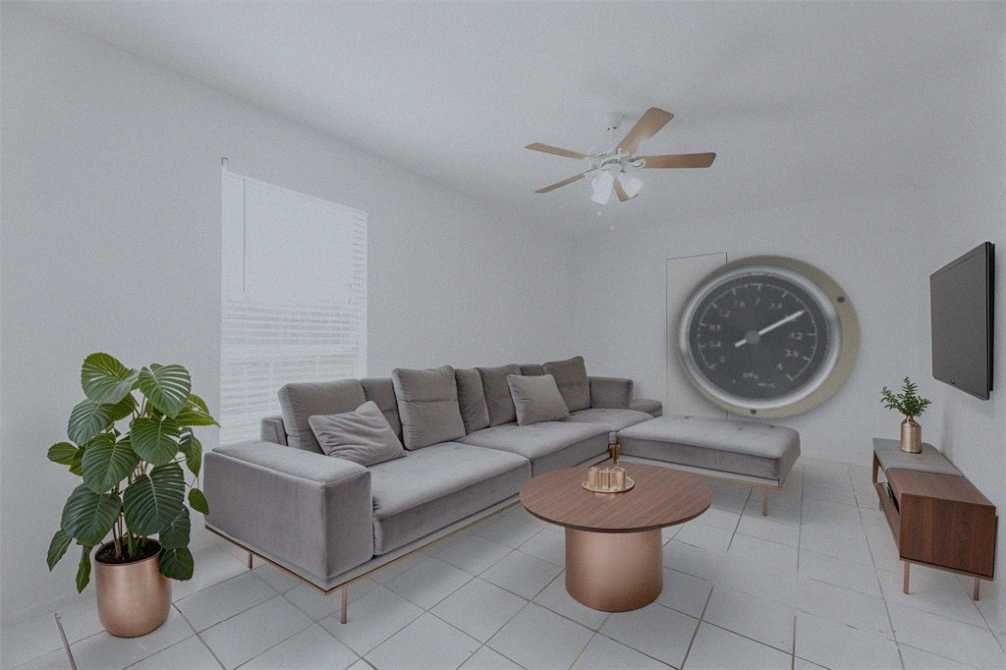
2.8 MPa
